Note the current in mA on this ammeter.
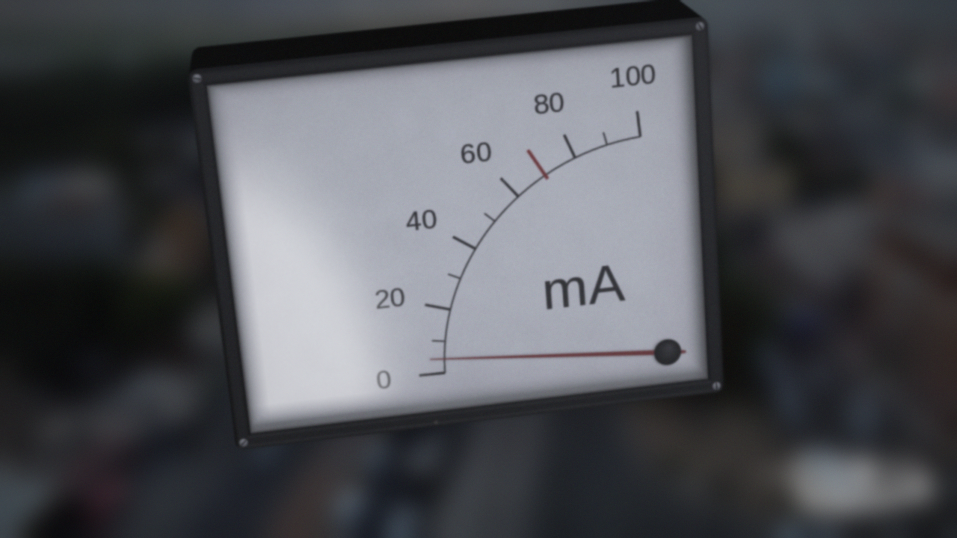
5 mA
